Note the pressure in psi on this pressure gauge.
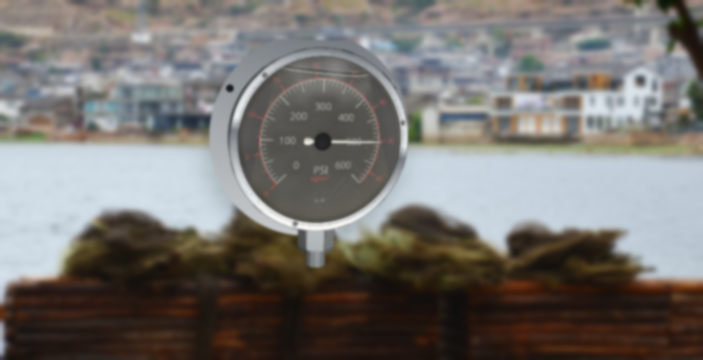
500 psi
